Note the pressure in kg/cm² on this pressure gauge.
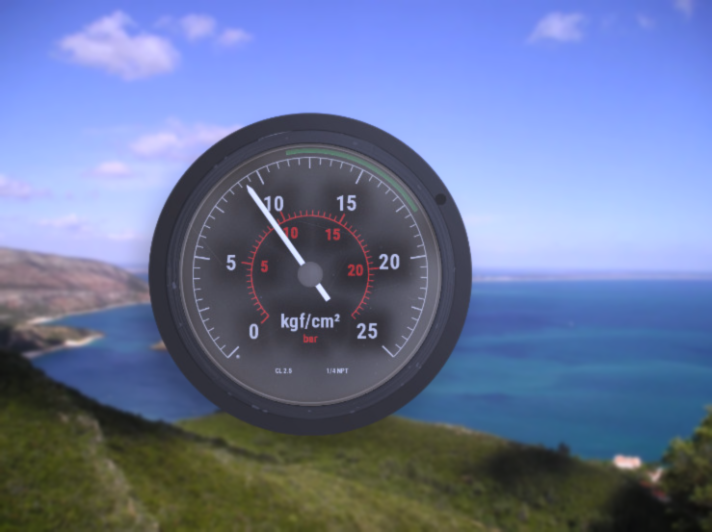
9.25 kg/cm²
